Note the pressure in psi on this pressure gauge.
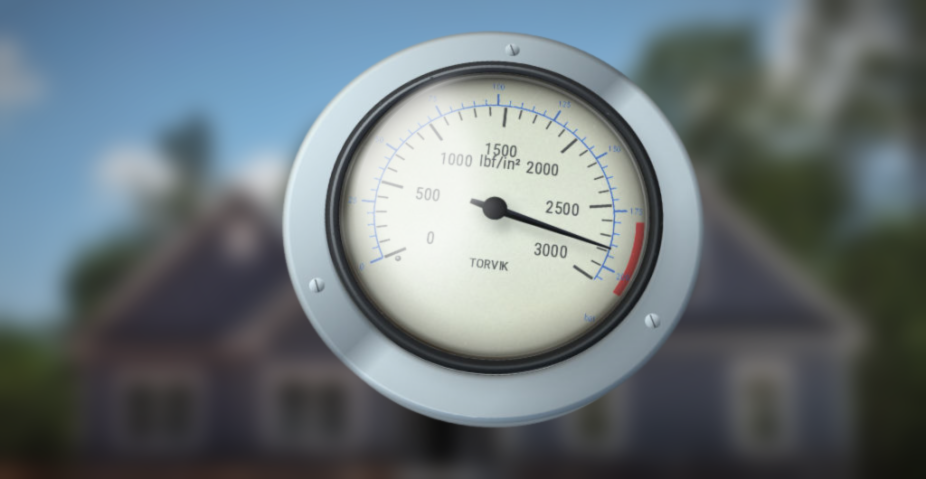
2800 psi
